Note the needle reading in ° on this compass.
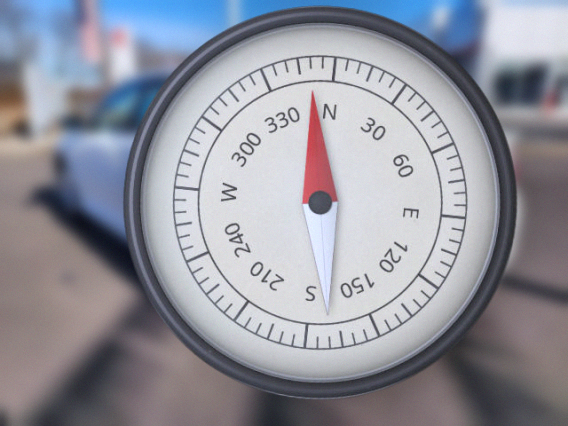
350 °
